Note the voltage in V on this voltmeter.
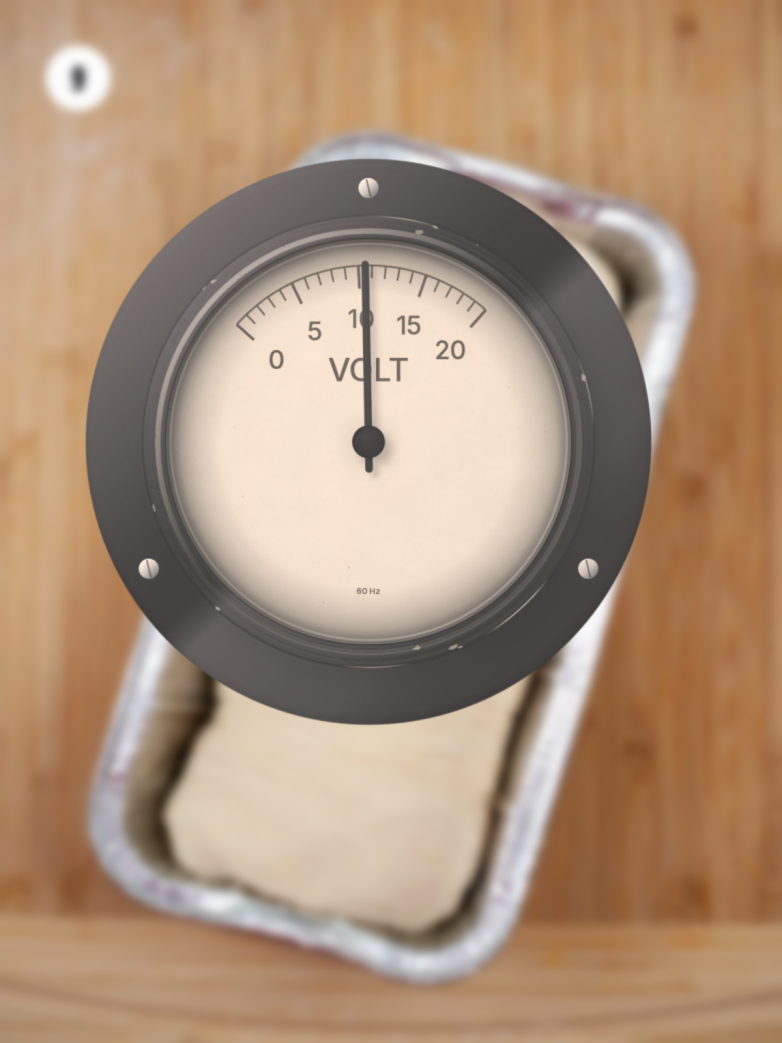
10.5 V
